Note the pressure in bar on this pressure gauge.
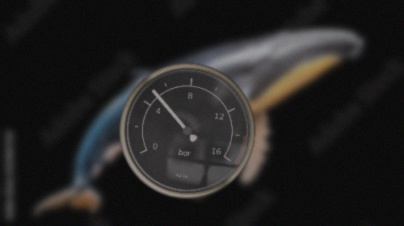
5 bar
